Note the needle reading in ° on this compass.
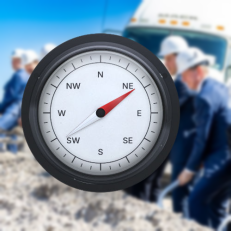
55 °
